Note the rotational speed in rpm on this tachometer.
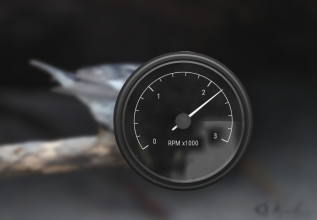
2200 rpm
